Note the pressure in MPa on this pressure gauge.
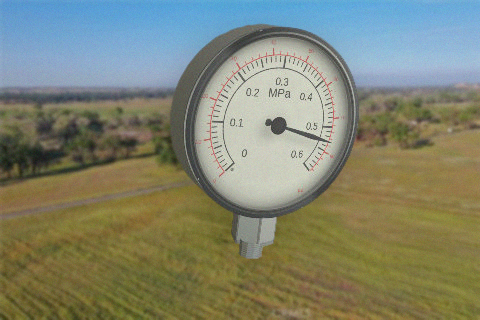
0.53 MPa
